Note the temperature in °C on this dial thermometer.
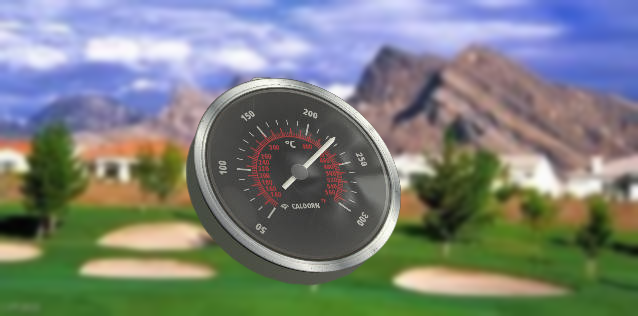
225 °C
